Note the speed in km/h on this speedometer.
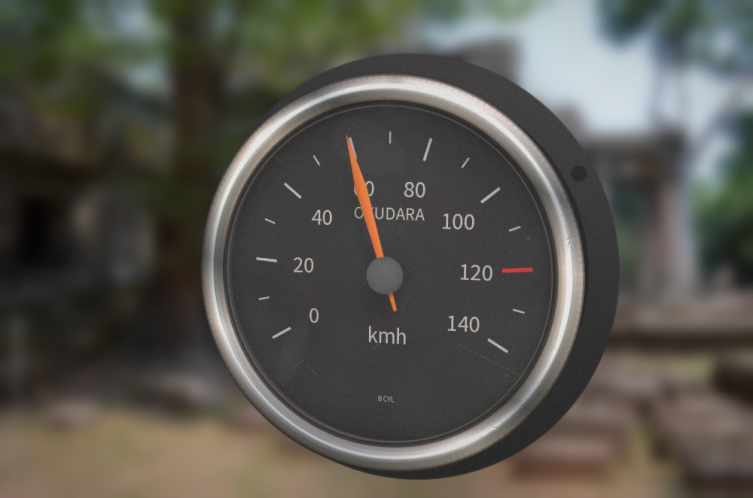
60 km/h
